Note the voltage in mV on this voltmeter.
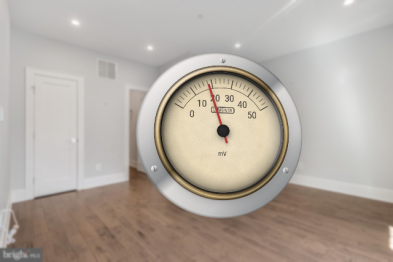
18 mV
